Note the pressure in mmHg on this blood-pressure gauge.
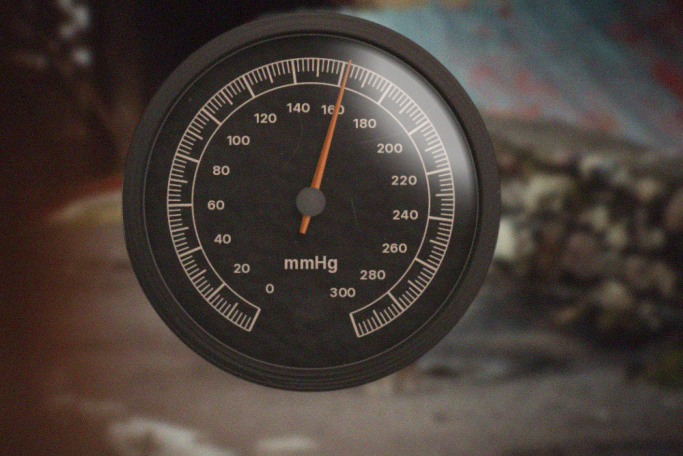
162 mmHg
